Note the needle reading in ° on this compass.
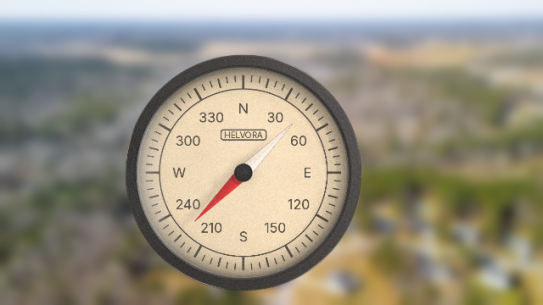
225 °
